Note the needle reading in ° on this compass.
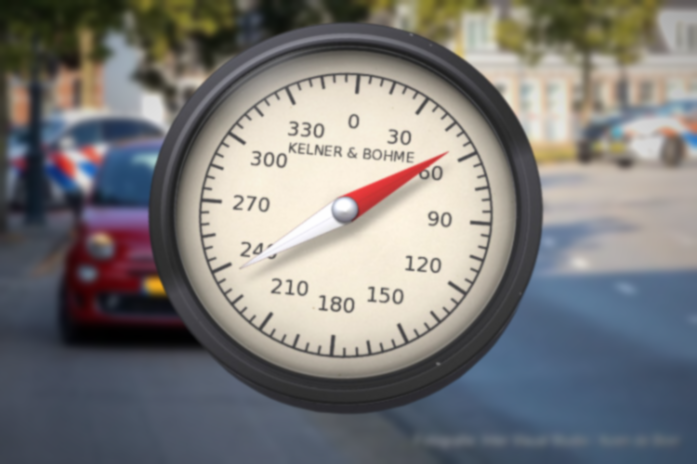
55 °
